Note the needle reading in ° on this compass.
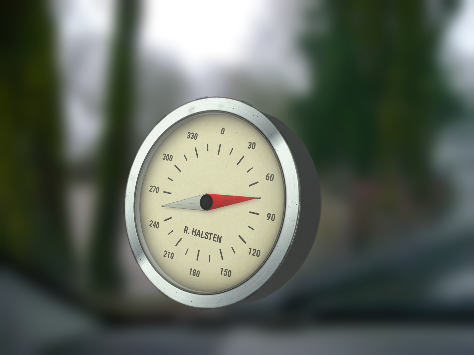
75 °
